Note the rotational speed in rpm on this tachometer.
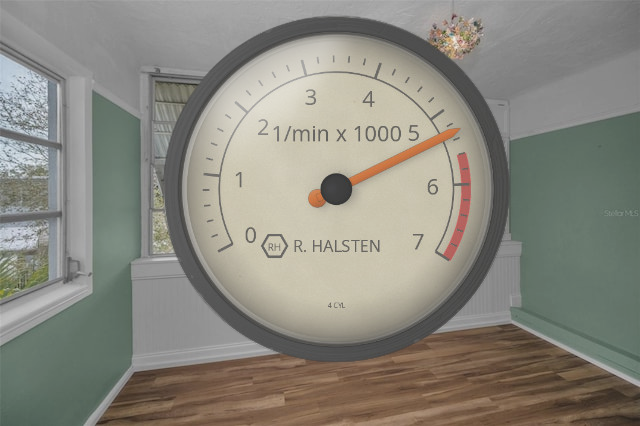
5300 rpm
